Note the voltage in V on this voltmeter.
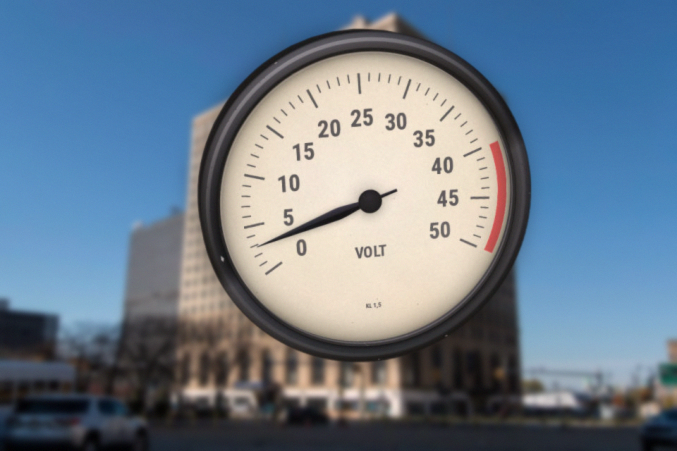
3 V
